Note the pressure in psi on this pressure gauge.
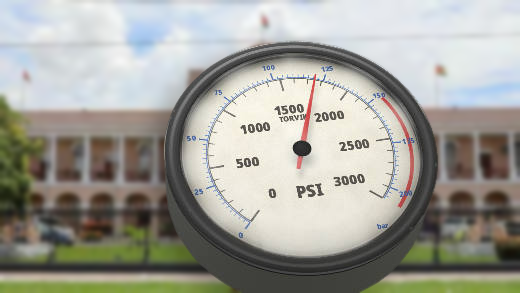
1750 psi
